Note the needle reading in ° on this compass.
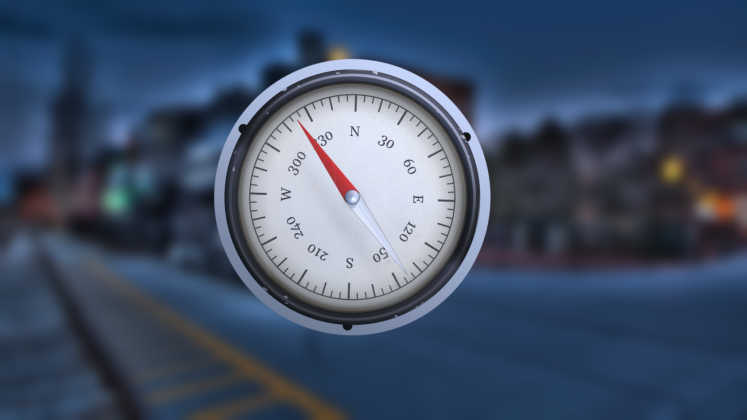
322.5 °
